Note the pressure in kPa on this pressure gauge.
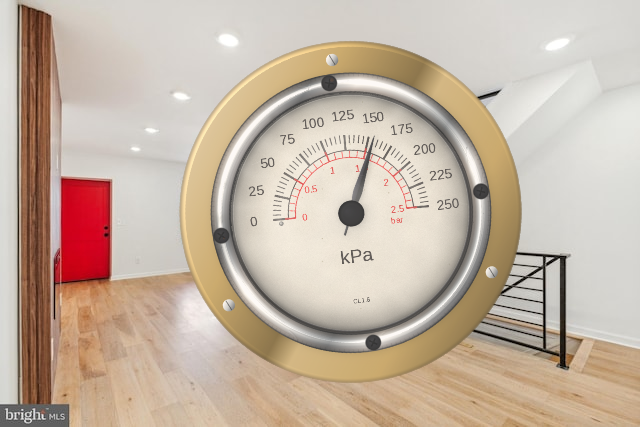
155 kPa
